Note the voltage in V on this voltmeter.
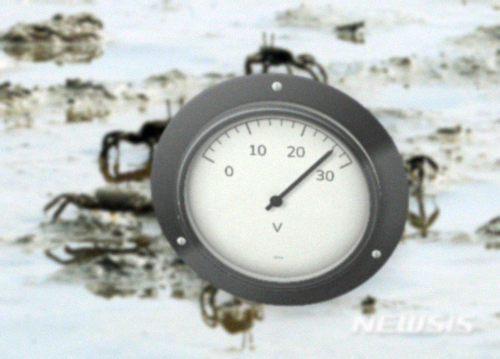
26 V
